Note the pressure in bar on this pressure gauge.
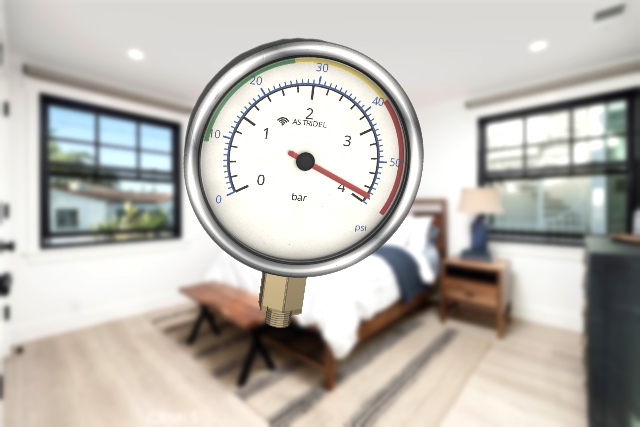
3.9 bar
